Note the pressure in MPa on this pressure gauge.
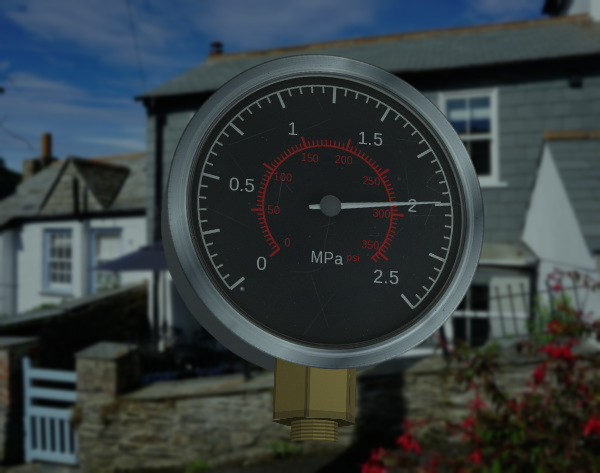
2 MPa
